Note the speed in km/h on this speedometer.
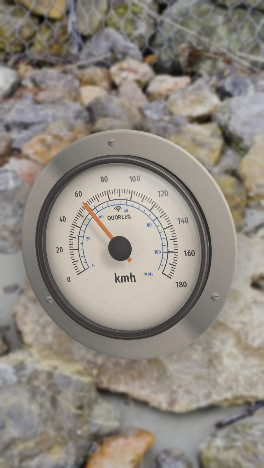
60 km/h
